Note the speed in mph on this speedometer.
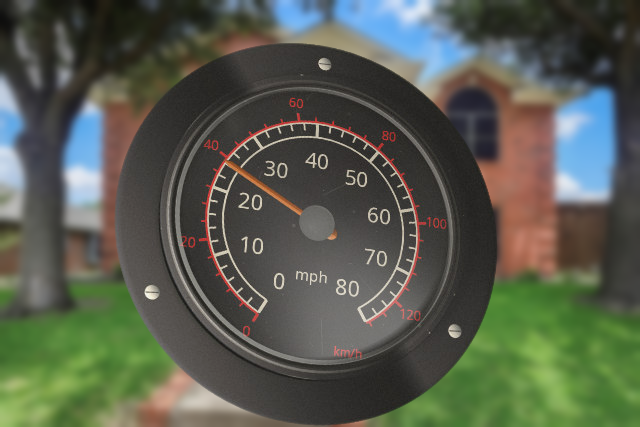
24 mph
